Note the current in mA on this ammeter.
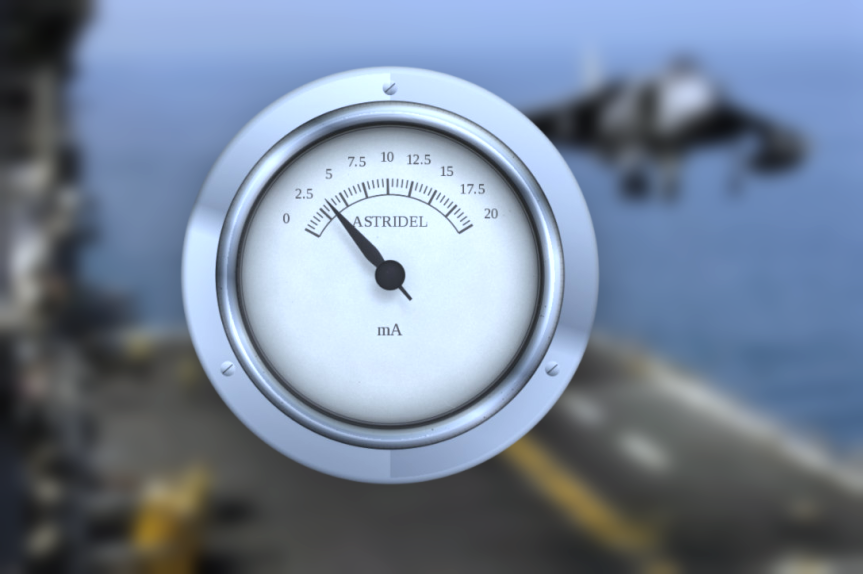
3.5 mA
